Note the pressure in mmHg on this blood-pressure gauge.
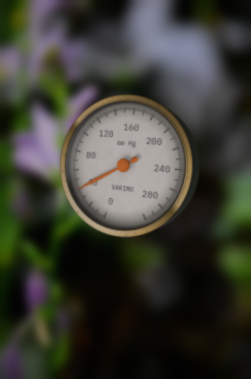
40 mmHg
